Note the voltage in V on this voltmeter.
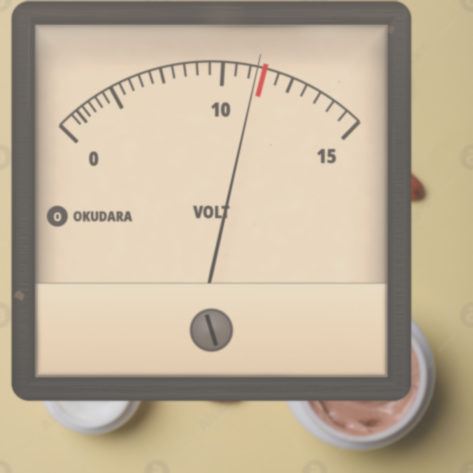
11.25 V
